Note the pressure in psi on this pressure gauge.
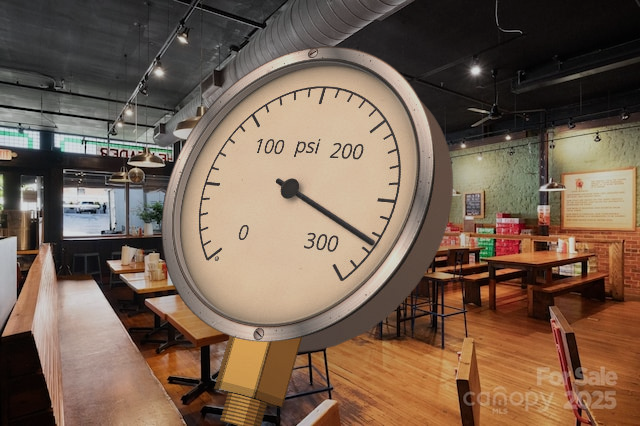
275 psi
